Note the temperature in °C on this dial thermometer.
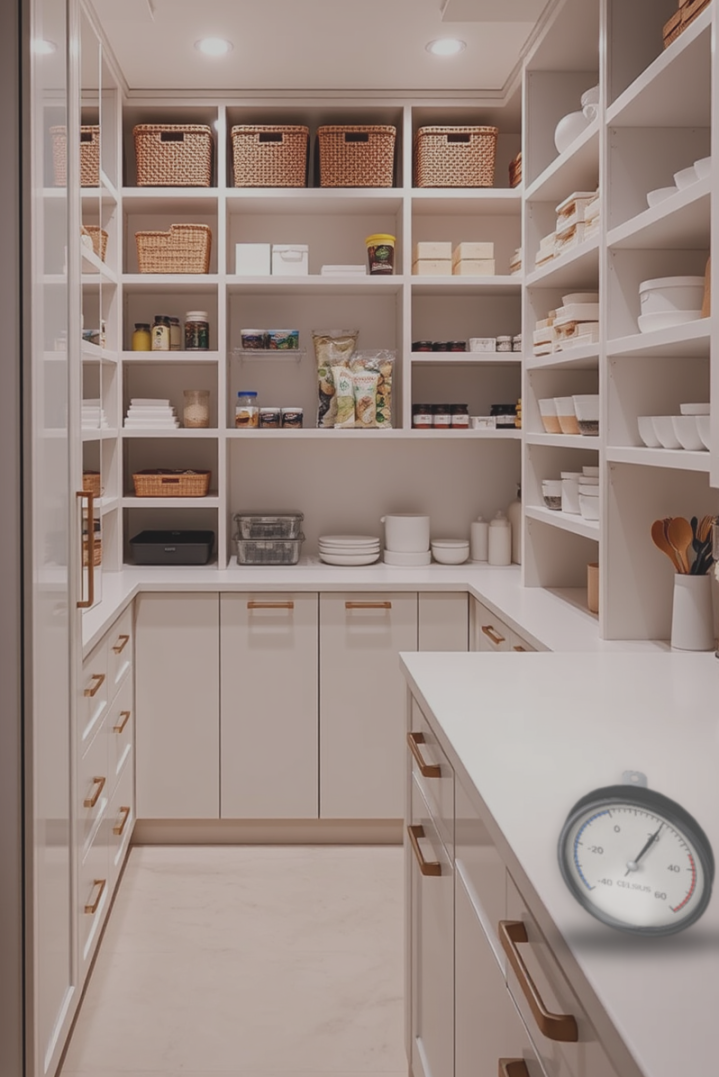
20 °C
